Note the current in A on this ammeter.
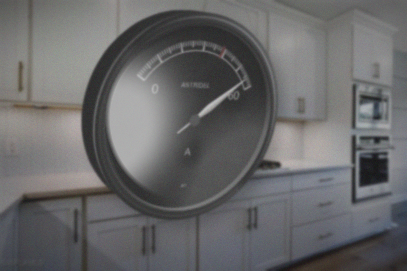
55 A
